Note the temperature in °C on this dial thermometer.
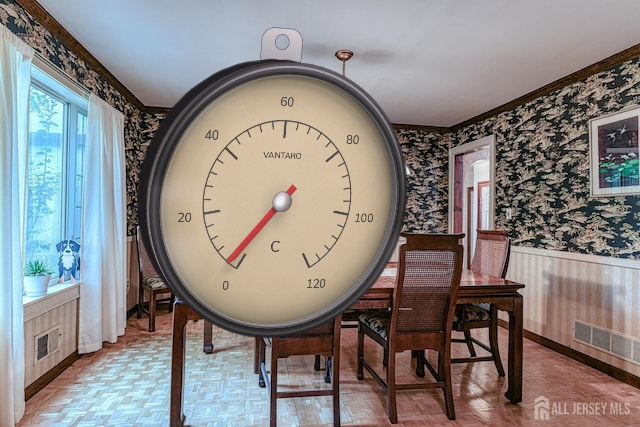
4 °C
